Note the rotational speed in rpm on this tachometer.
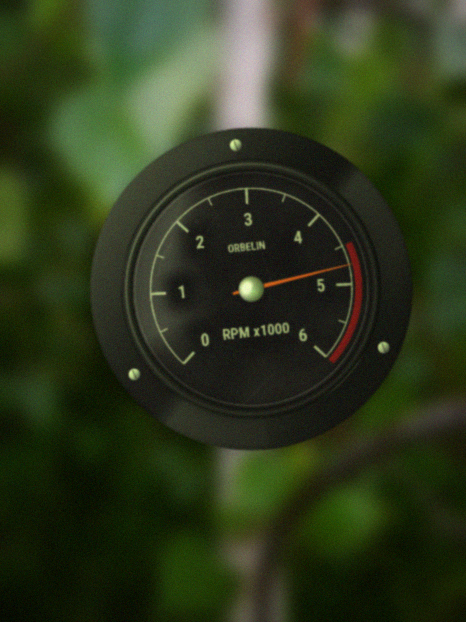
4750 rpm
